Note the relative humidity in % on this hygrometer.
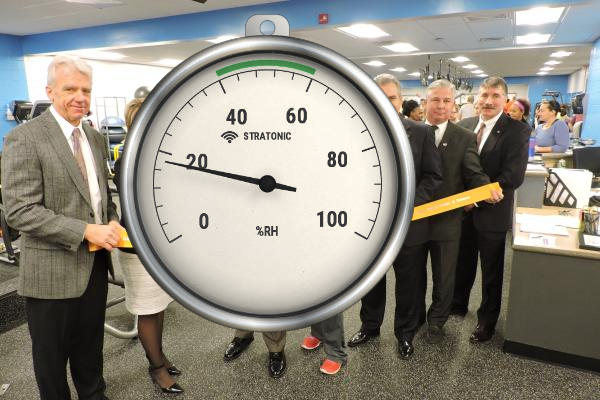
18 %
